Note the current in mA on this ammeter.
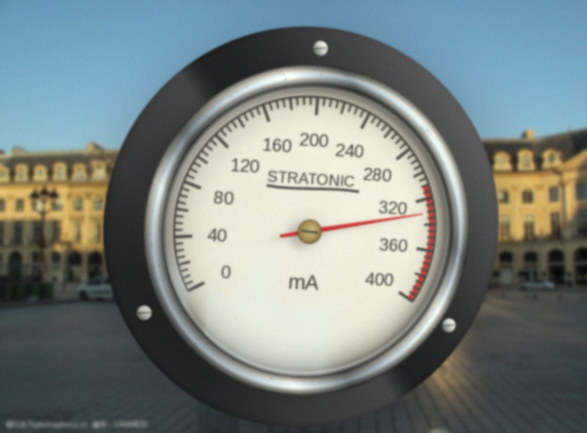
330 mA
